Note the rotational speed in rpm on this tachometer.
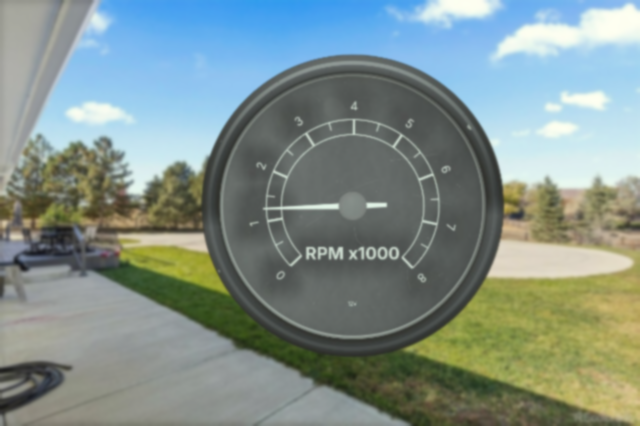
1250 rpm
